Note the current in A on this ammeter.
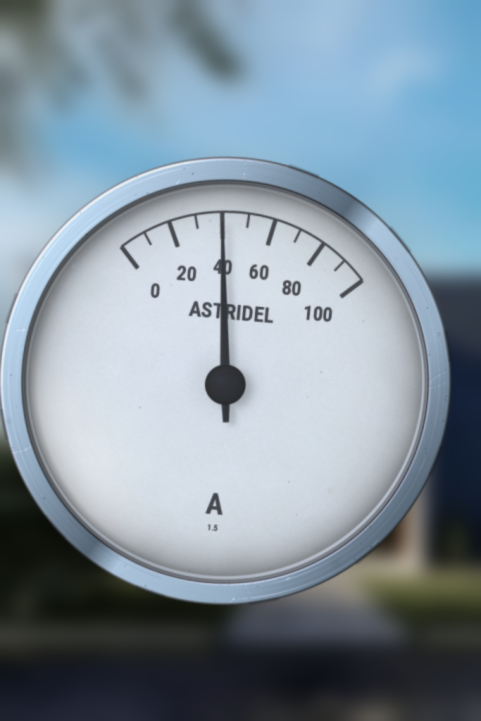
40 A
